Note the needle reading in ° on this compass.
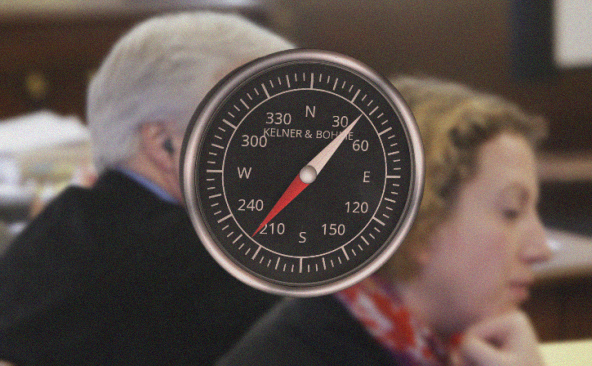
220 °
